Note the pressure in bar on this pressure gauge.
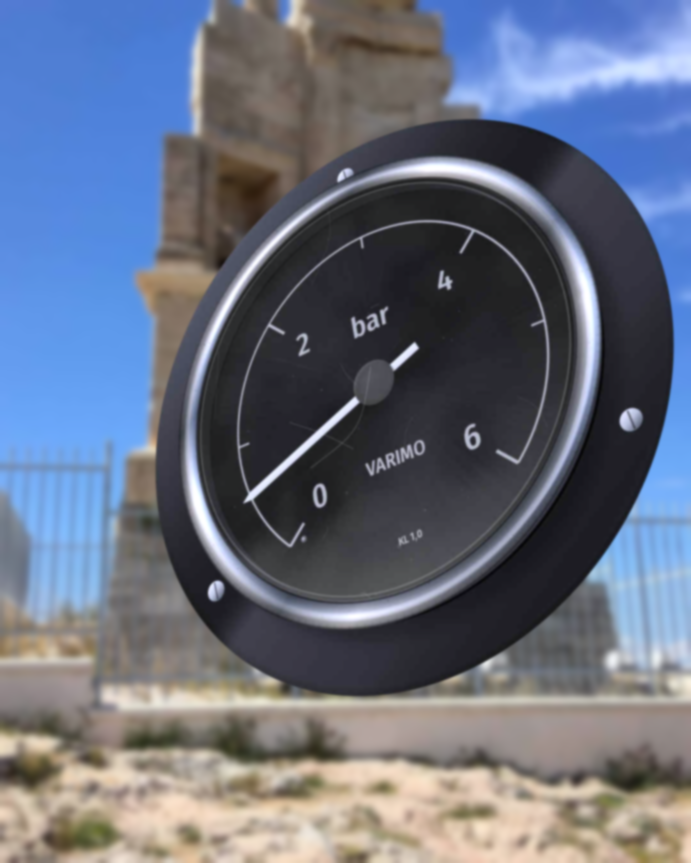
0.5 bar
